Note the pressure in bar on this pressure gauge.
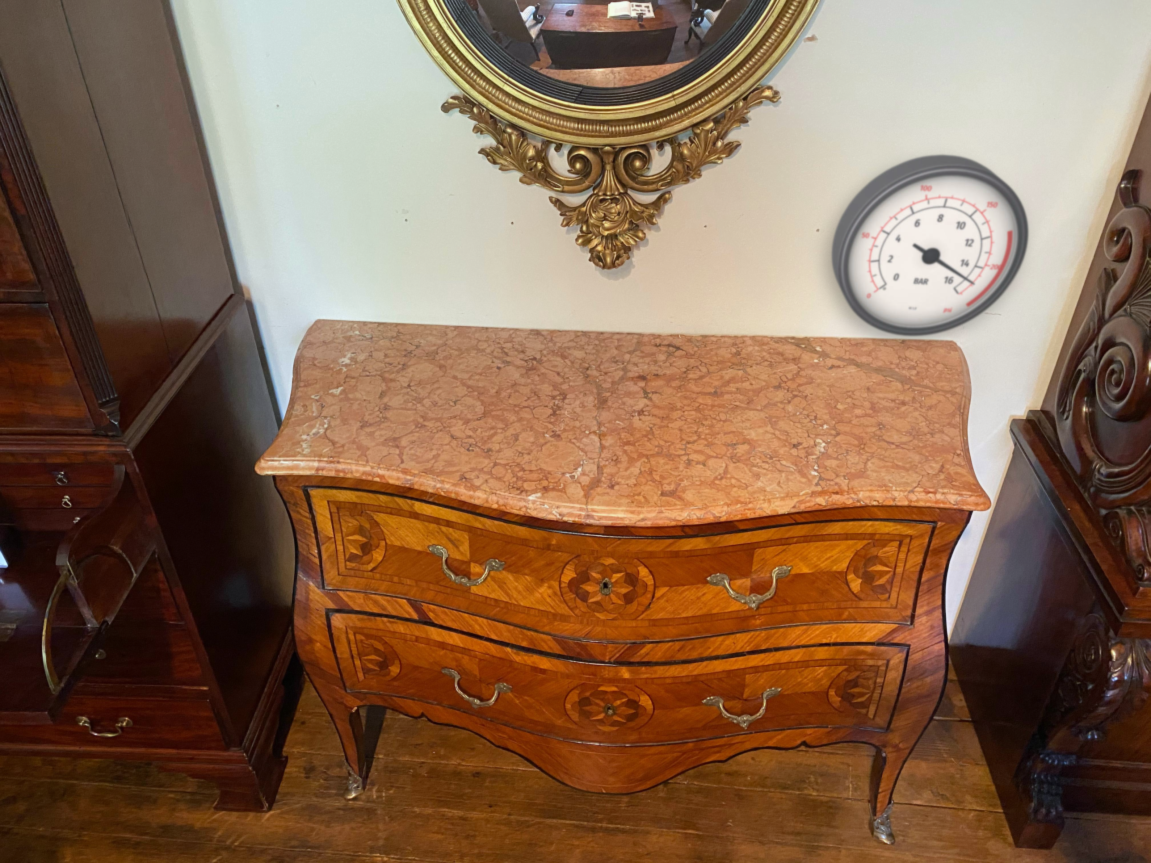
15 bar
